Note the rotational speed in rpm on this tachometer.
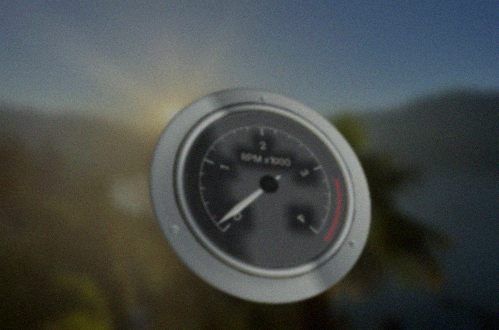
100 rpm
